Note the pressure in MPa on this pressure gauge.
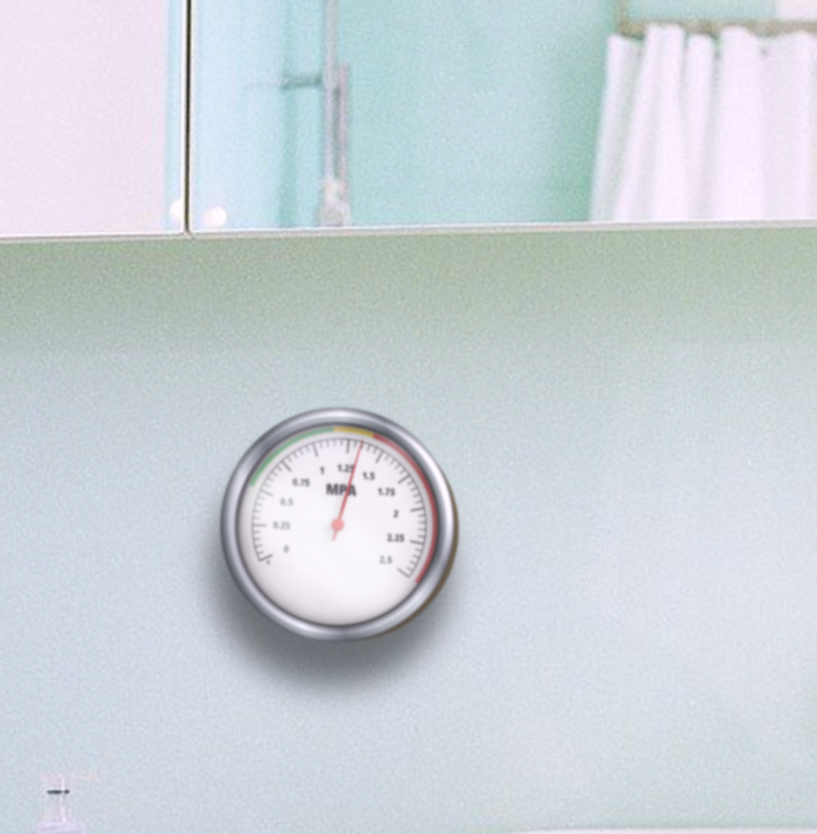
1.35 MPa
